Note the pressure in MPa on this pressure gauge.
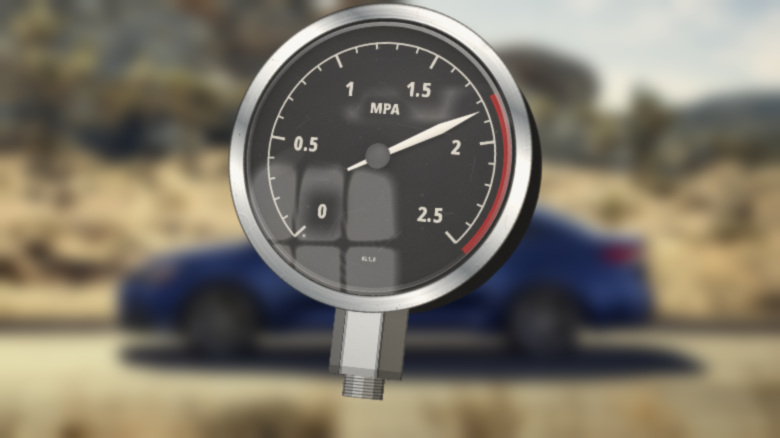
1.85 MPa
